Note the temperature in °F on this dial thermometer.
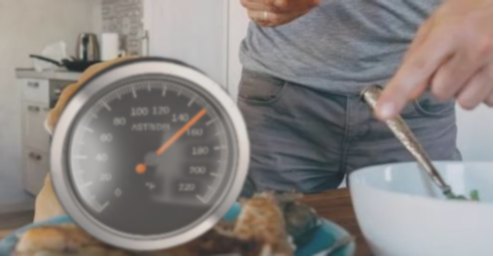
150 °F
